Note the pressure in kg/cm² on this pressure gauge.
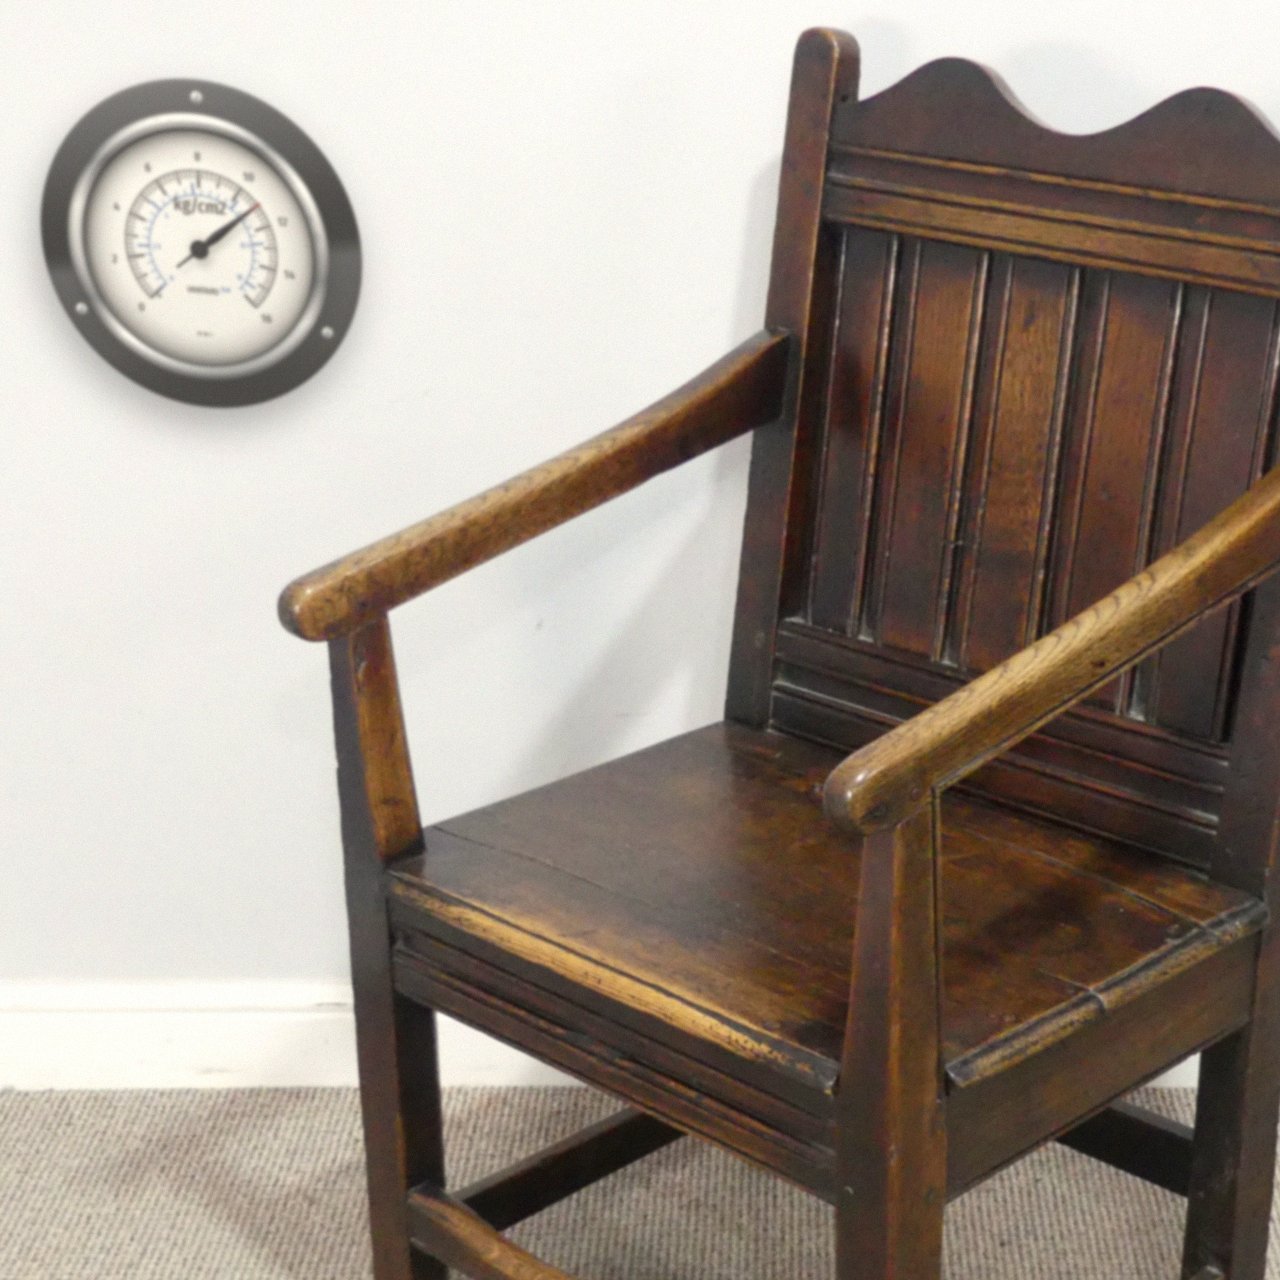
11 kg/cm²
